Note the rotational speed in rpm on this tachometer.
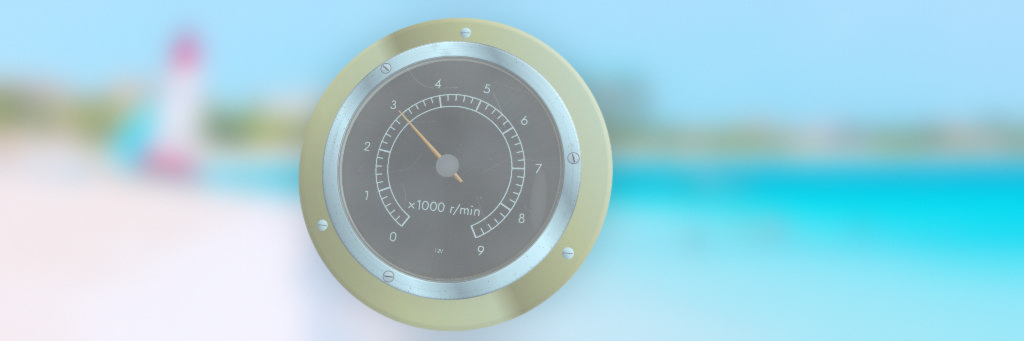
3000 rpm
